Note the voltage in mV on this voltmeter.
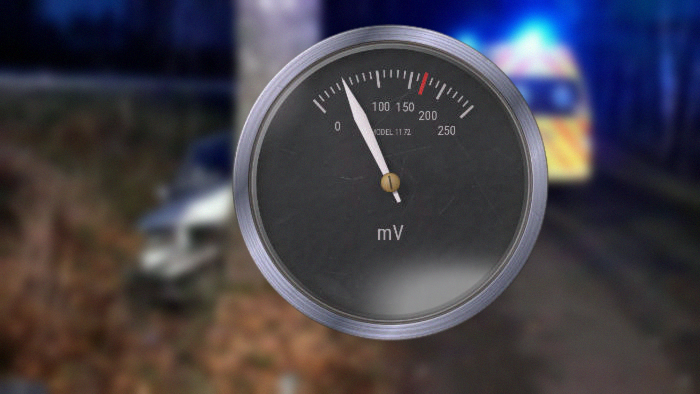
50 mV
